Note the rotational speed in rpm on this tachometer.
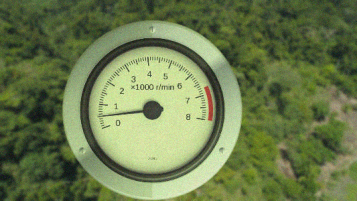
500 rpm
